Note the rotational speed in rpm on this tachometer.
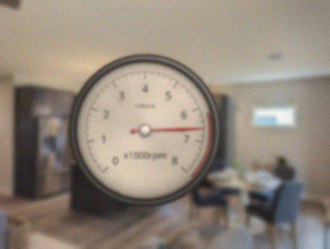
6600 rpm
